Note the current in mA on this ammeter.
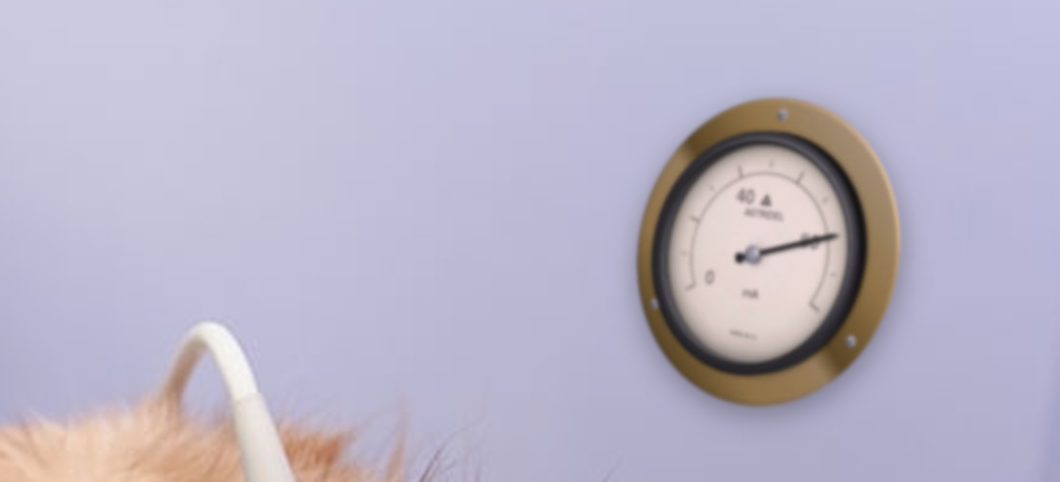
80 mA
